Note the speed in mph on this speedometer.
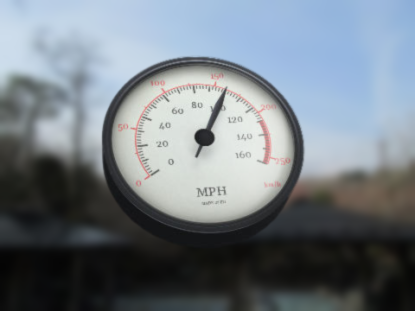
100 mph
